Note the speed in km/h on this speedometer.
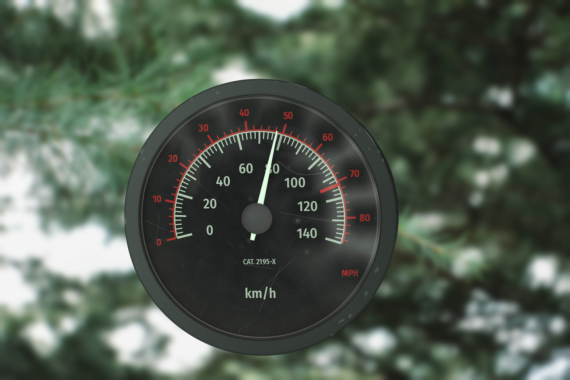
78 km/h
